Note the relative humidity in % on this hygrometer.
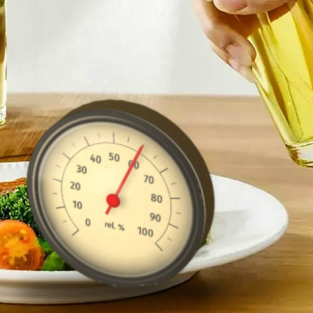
60 %
